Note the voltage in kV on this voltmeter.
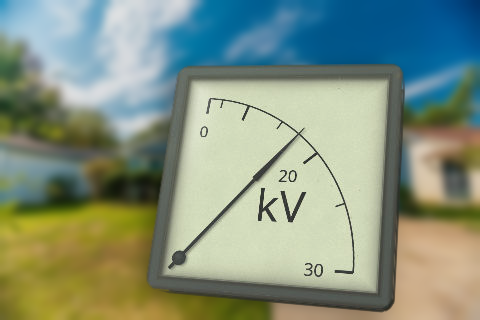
17.5 kV
